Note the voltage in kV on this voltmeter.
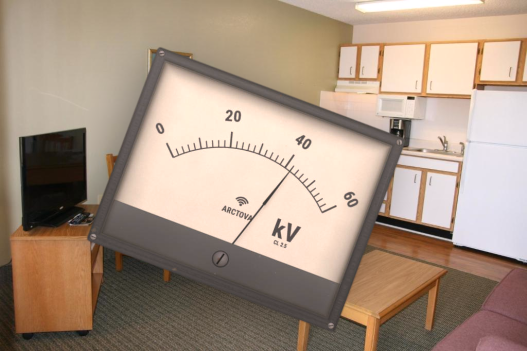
42 kV
